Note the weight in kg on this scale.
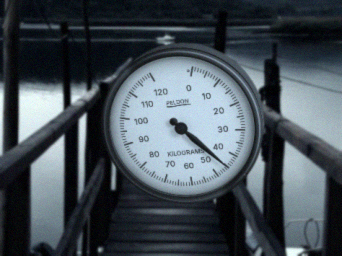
45 kg
